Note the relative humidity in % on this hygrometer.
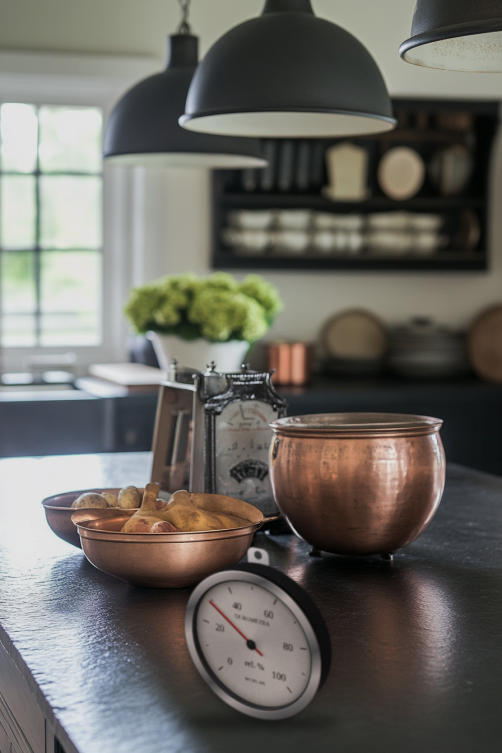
30 %
